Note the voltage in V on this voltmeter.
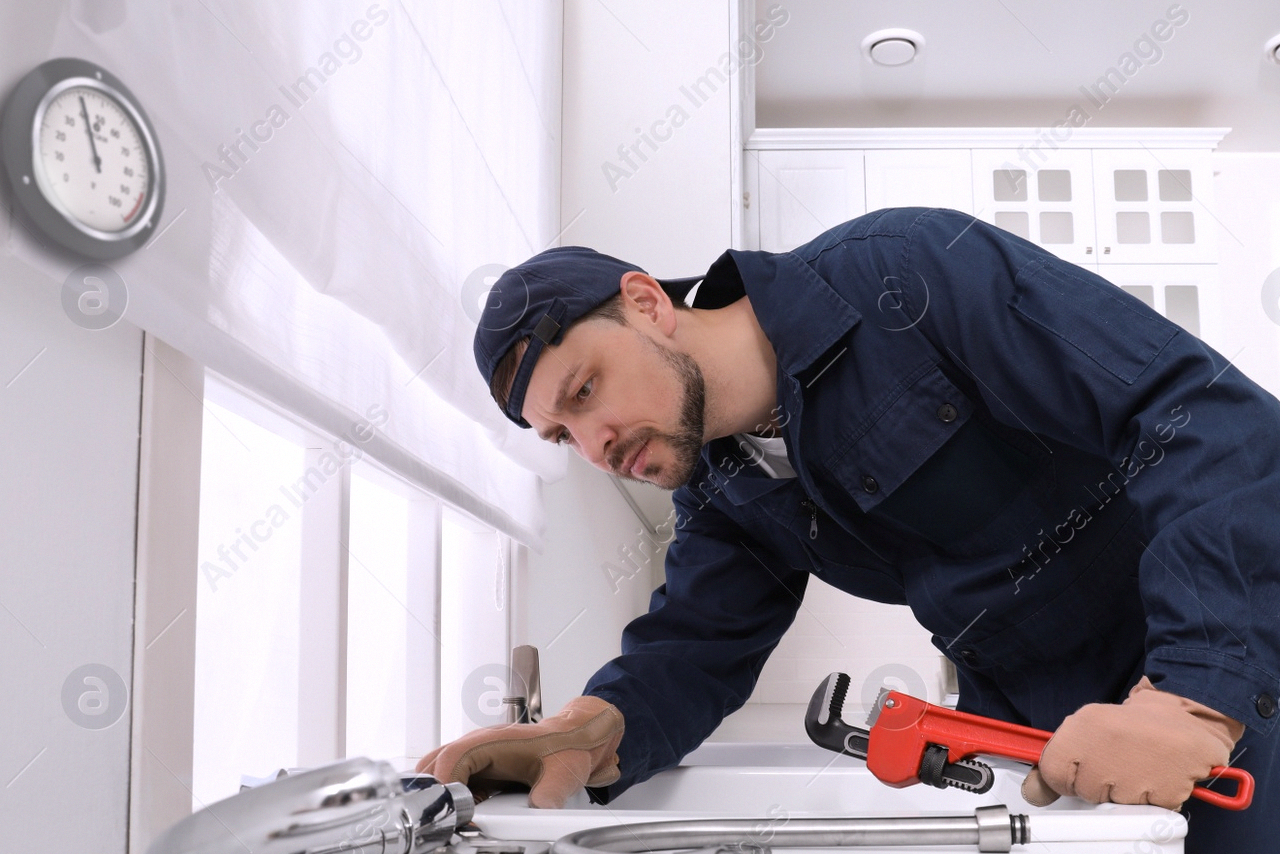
40 V
